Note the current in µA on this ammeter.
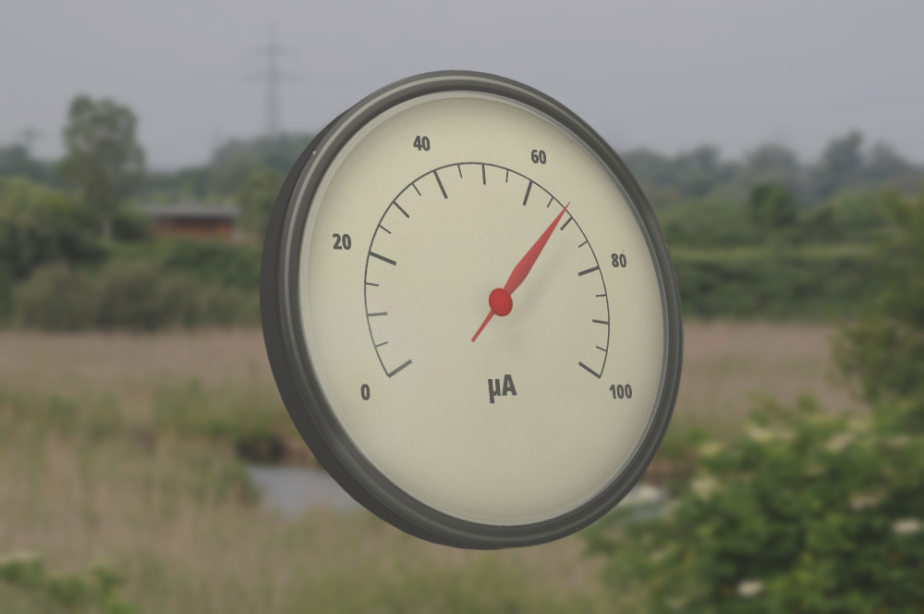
67.5 µA
